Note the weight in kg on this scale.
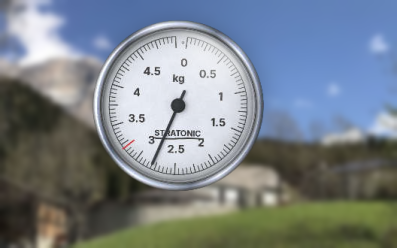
2.8 kg
